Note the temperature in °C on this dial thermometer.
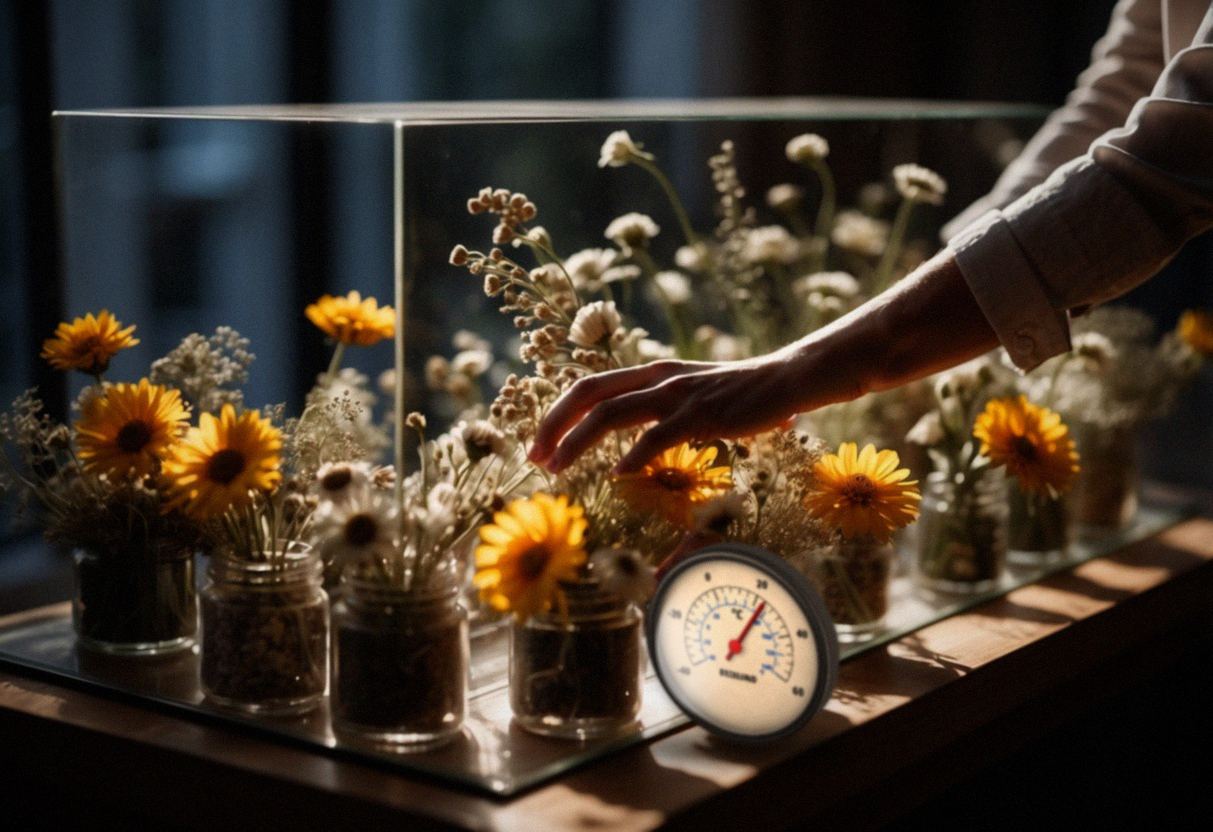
24 °C
